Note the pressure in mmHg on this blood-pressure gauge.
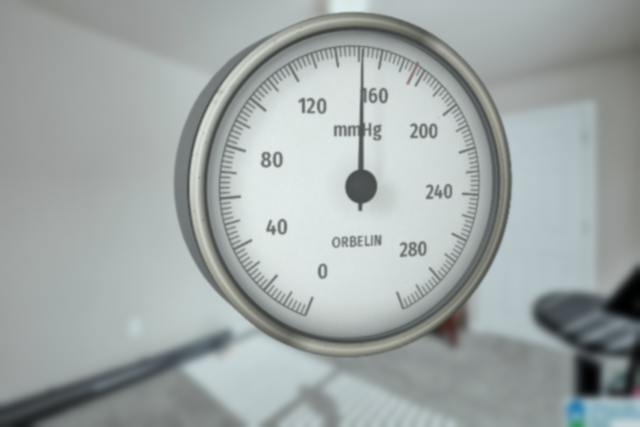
150 mmHg
